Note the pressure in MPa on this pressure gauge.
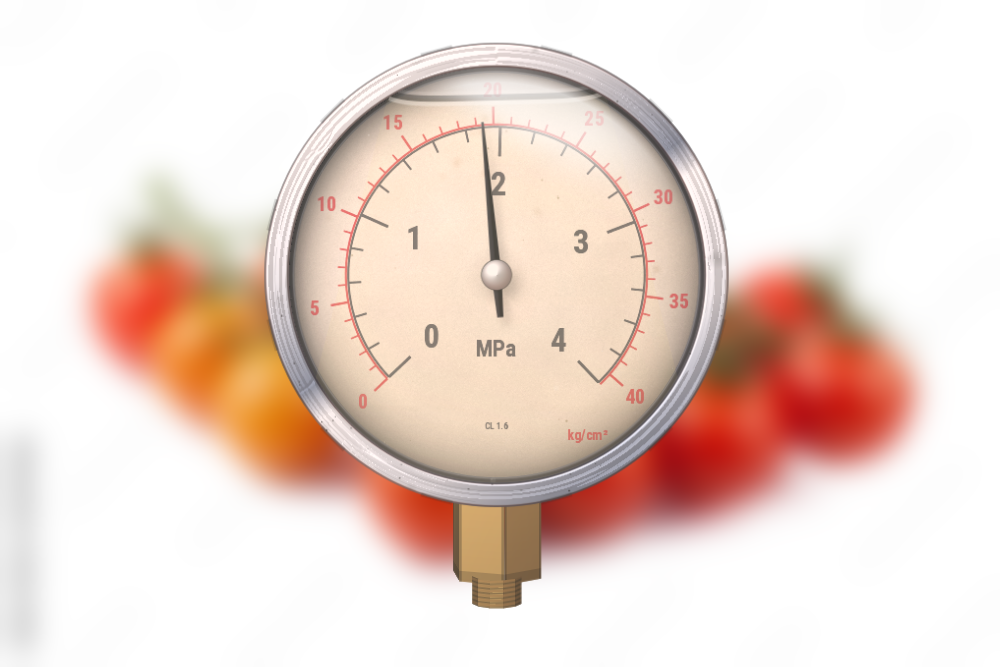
1.9 MPa
